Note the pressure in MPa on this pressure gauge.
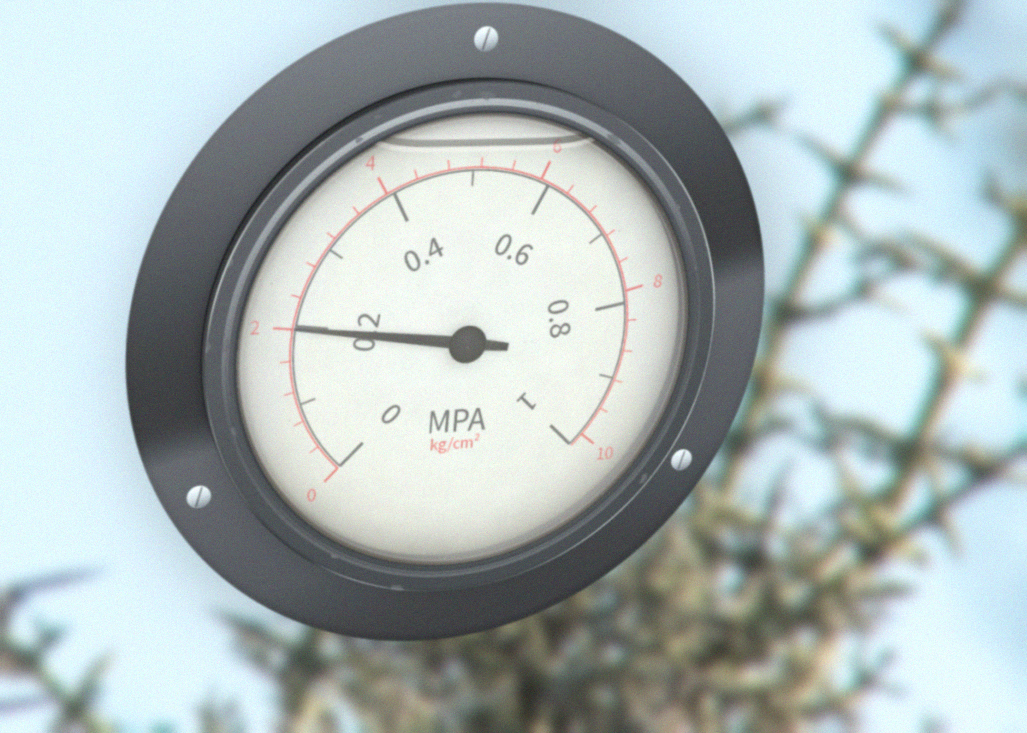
0.2 MPa
